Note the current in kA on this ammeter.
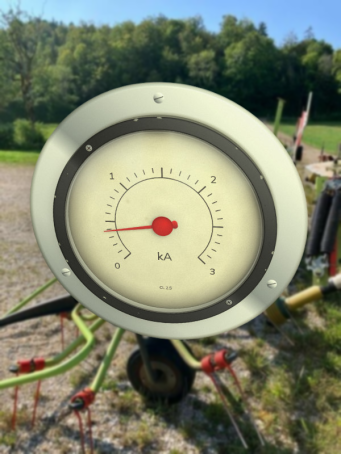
0.4 kA
